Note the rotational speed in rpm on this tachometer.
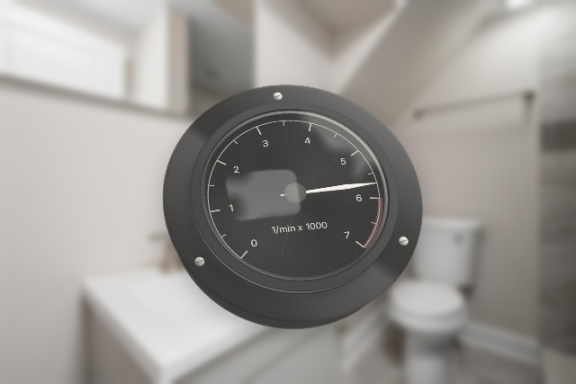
5750 rpm
